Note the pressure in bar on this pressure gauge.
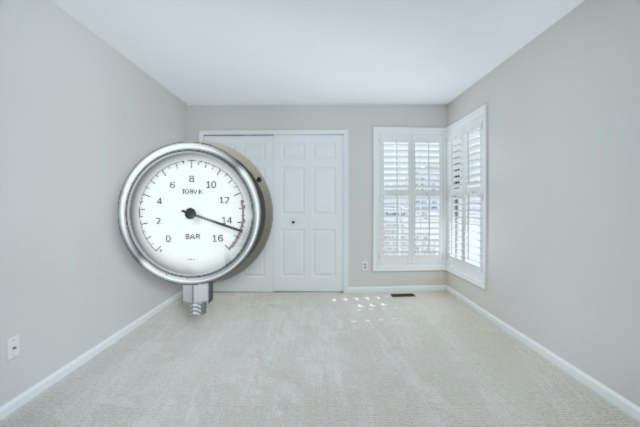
14.5 bar
